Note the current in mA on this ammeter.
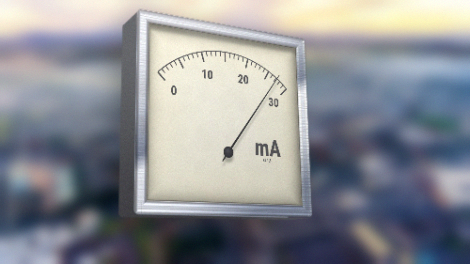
27 mA
